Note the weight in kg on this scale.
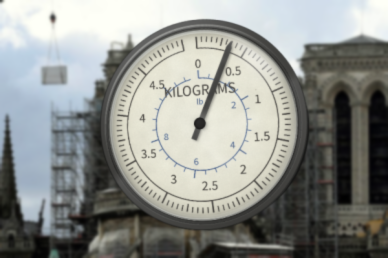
0.35 kg
